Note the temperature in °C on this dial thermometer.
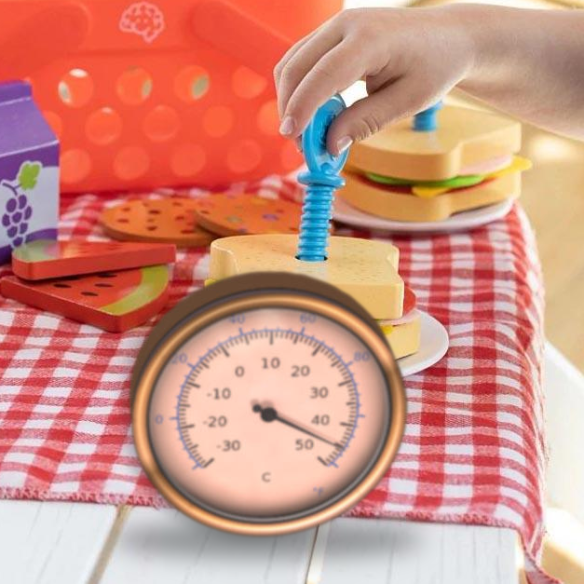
45 °C
